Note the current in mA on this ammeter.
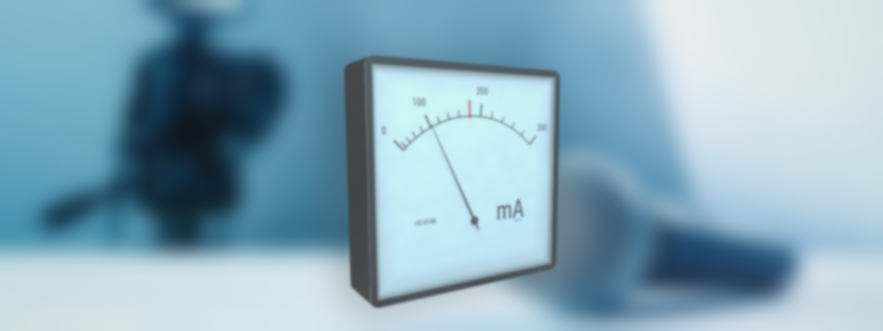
100 mA
